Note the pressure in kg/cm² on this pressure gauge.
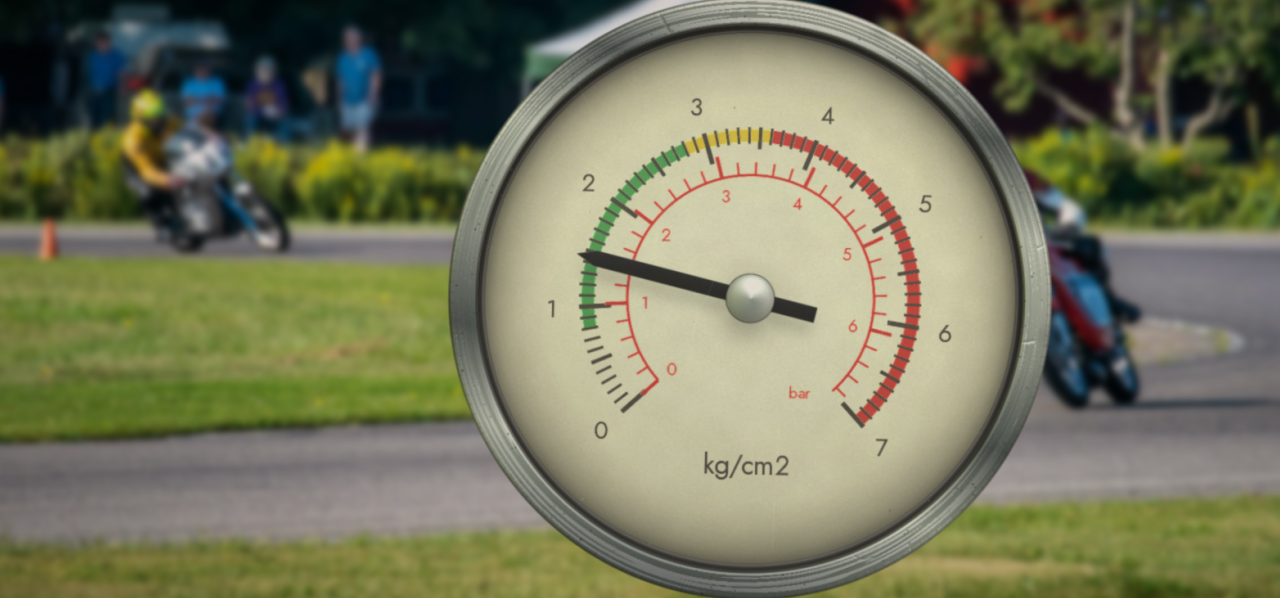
1.45 kg/cm²
